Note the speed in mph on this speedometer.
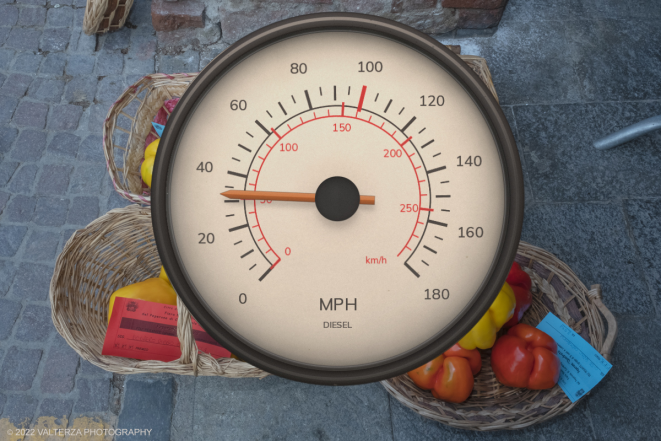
32.5 mph
